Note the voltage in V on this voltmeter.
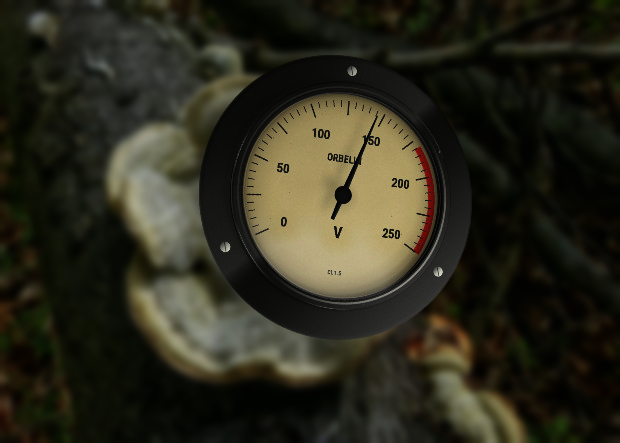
145 V
